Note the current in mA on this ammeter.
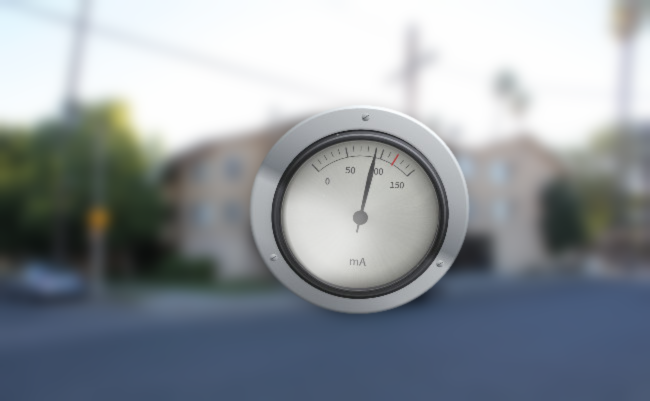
90 mA
